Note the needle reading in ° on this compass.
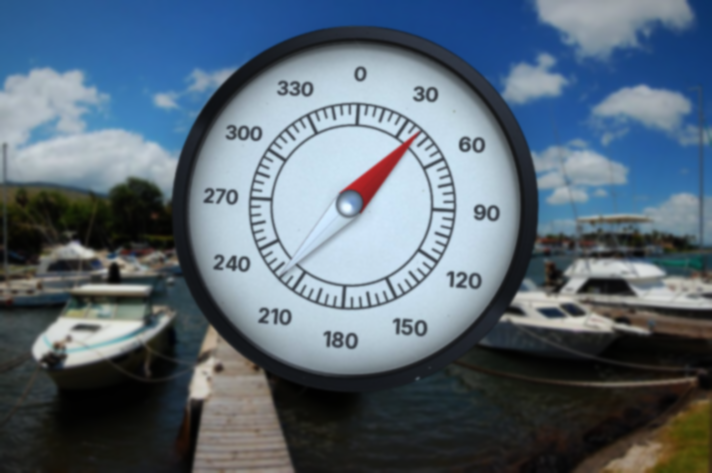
40 °
